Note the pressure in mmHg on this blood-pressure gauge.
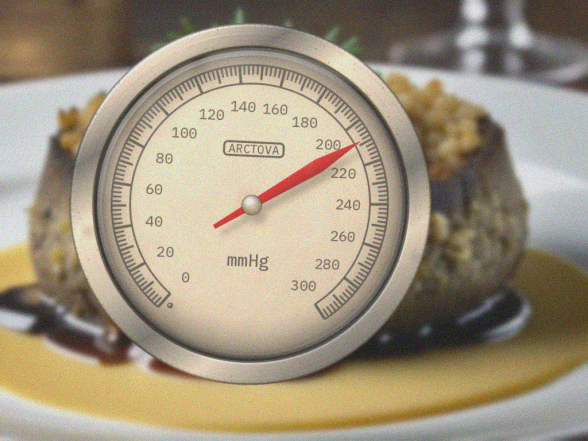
208 mmHg
